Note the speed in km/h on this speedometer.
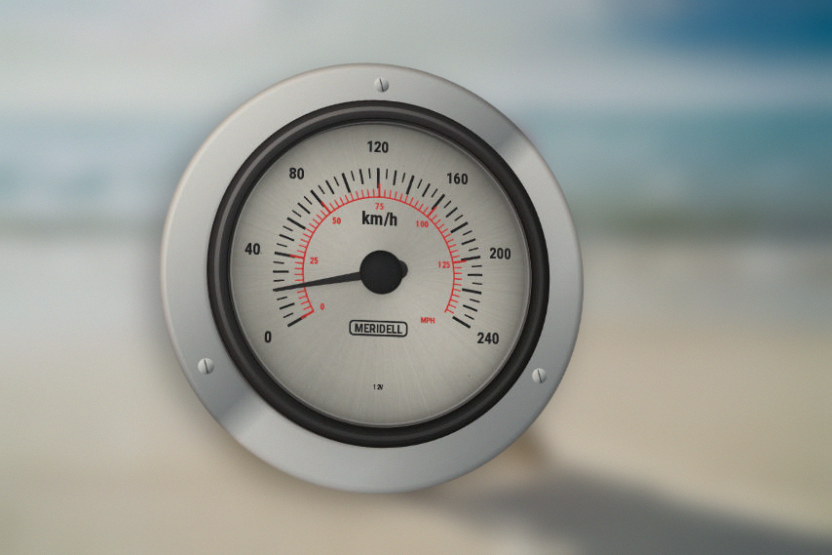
20 km/h
